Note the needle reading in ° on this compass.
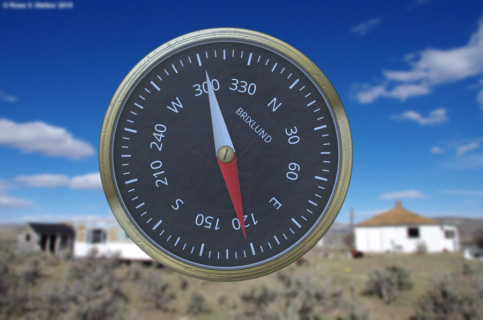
122.5 °
